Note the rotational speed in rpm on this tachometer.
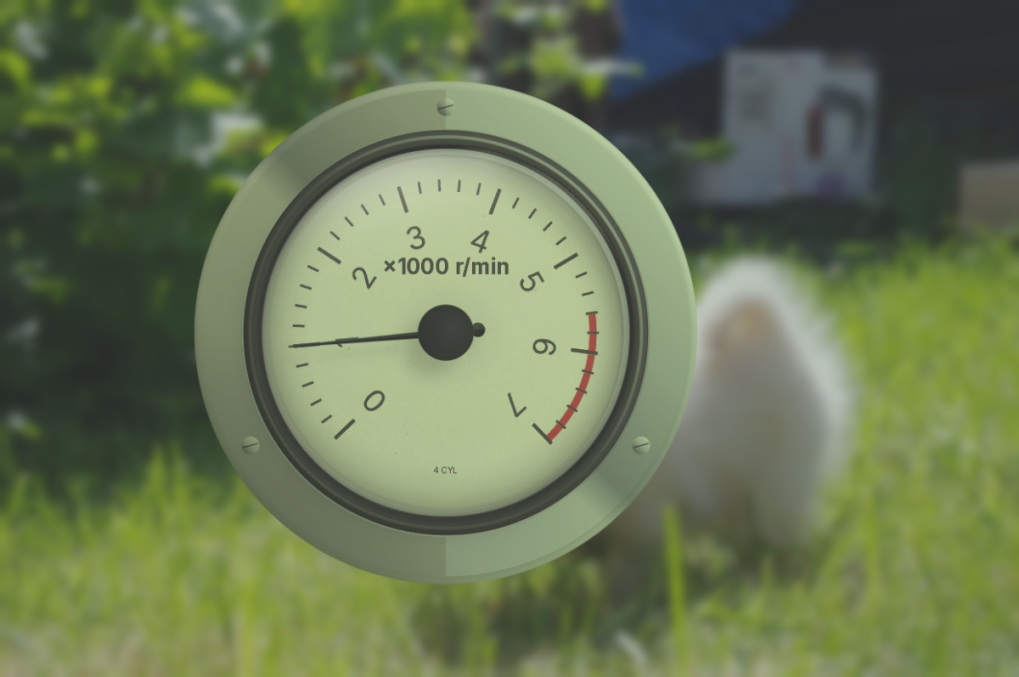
1000 rpm
